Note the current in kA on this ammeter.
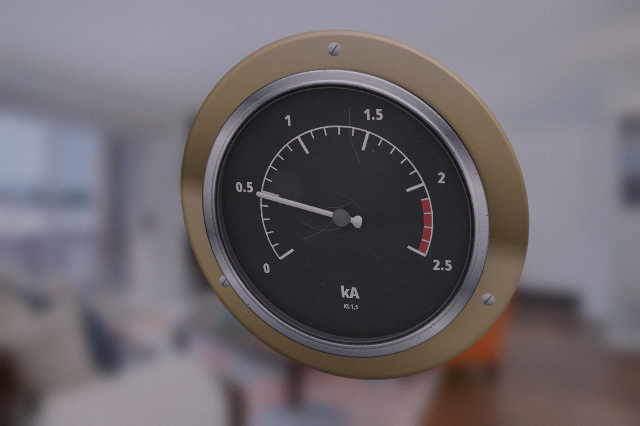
0.5 kA
